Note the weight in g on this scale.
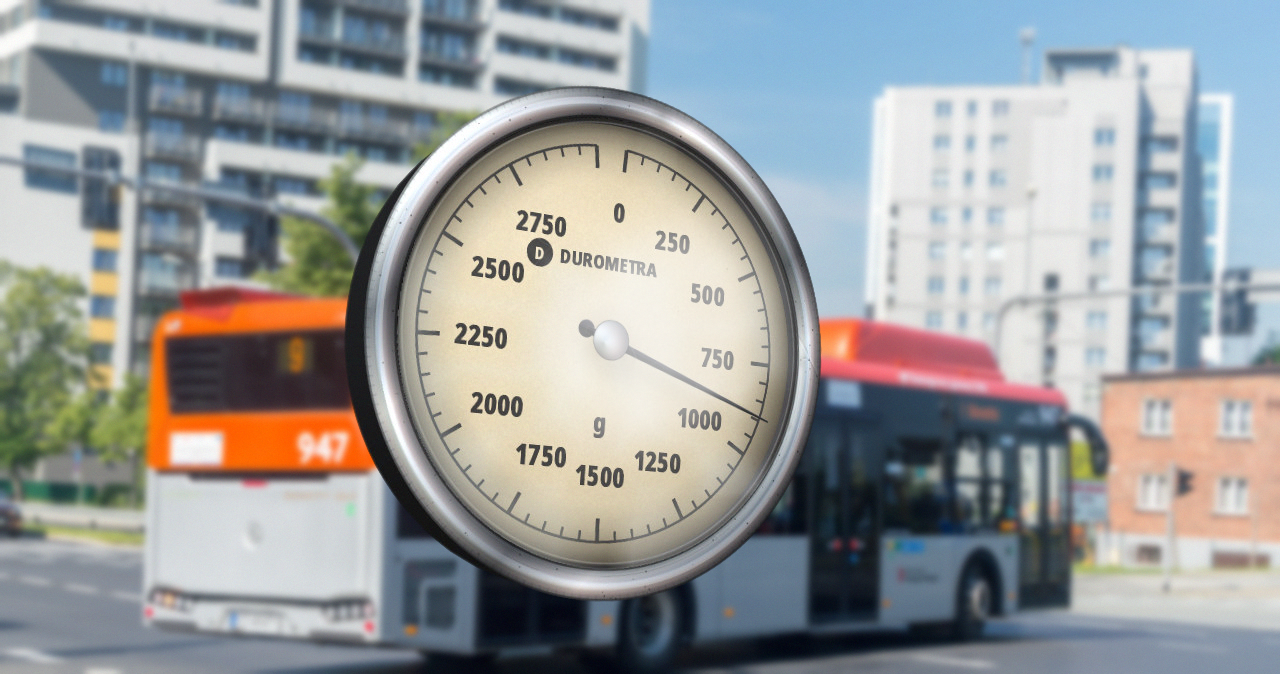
900 g
